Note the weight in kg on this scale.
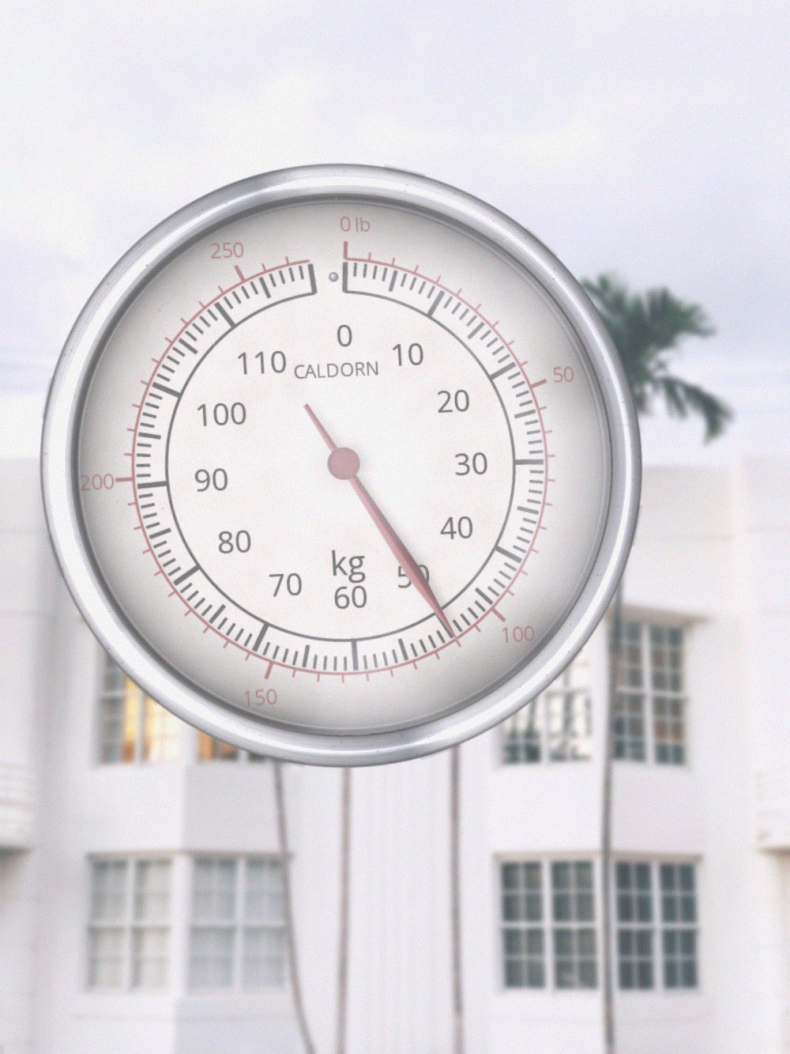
50 kg
